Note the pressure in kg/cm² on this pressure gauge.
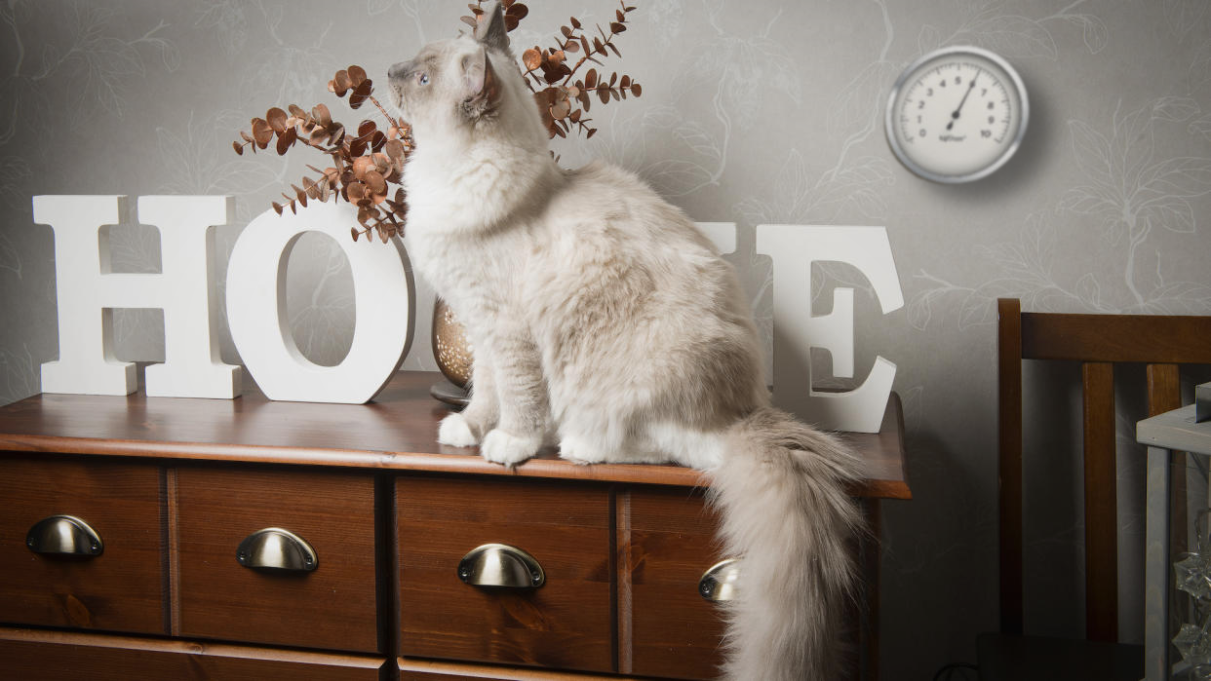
6 kg/cm²
